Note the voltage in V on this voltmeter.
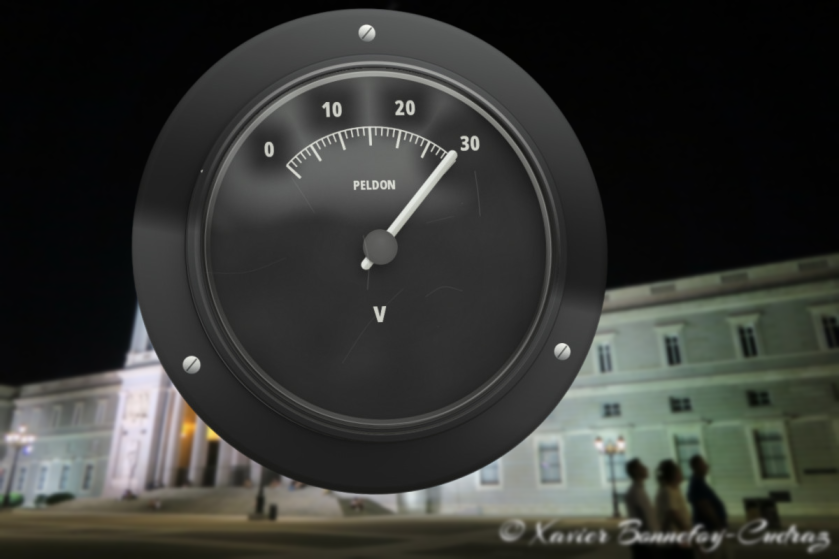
29 V
